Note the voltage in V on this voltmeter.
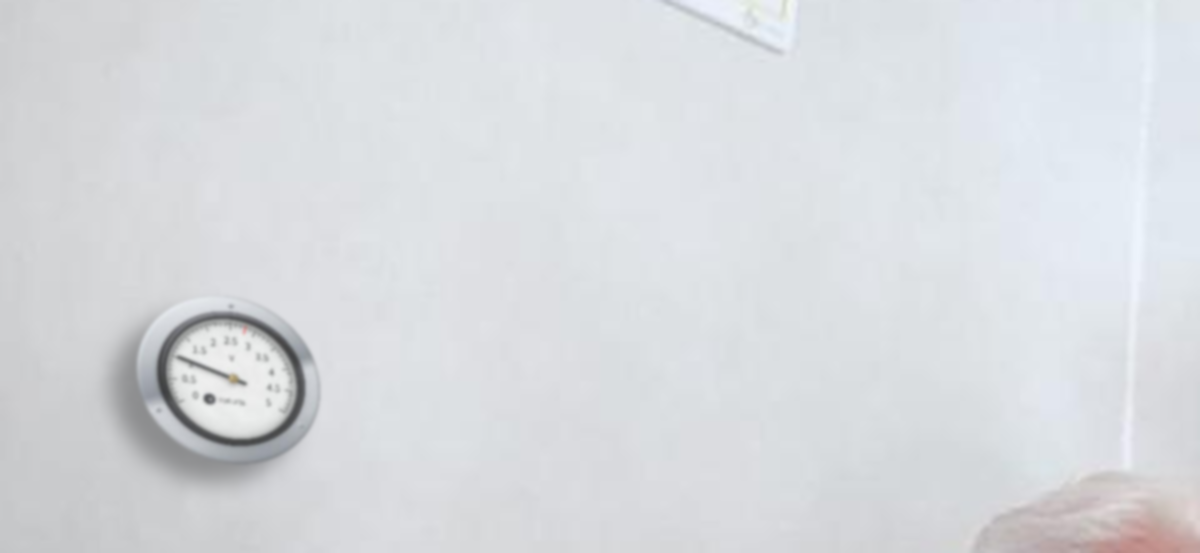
1 V
